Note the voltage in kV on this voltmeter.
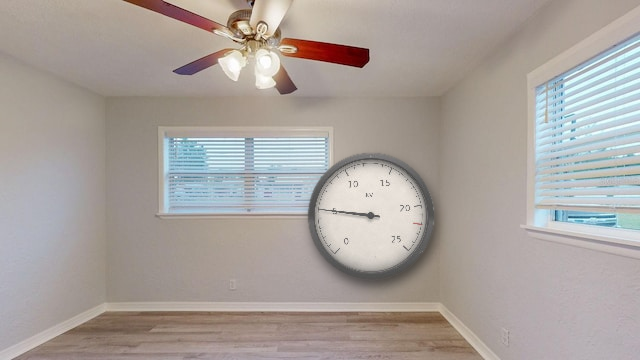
5 kV
